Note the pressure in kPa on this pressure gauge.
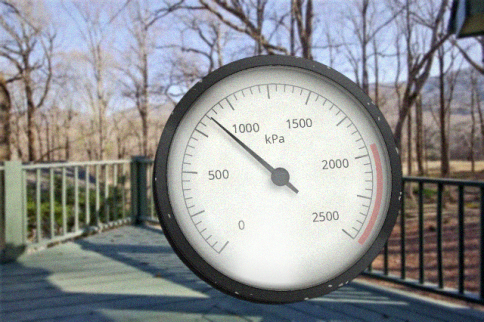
850 kPa
